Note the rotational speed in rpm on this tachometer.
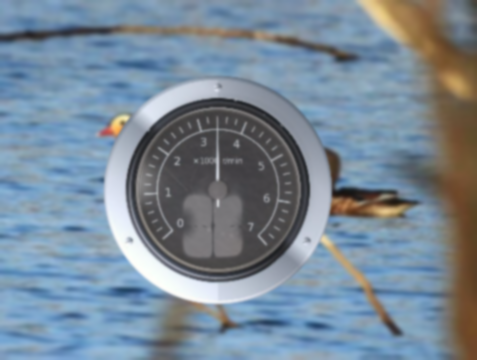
3400 rpm
